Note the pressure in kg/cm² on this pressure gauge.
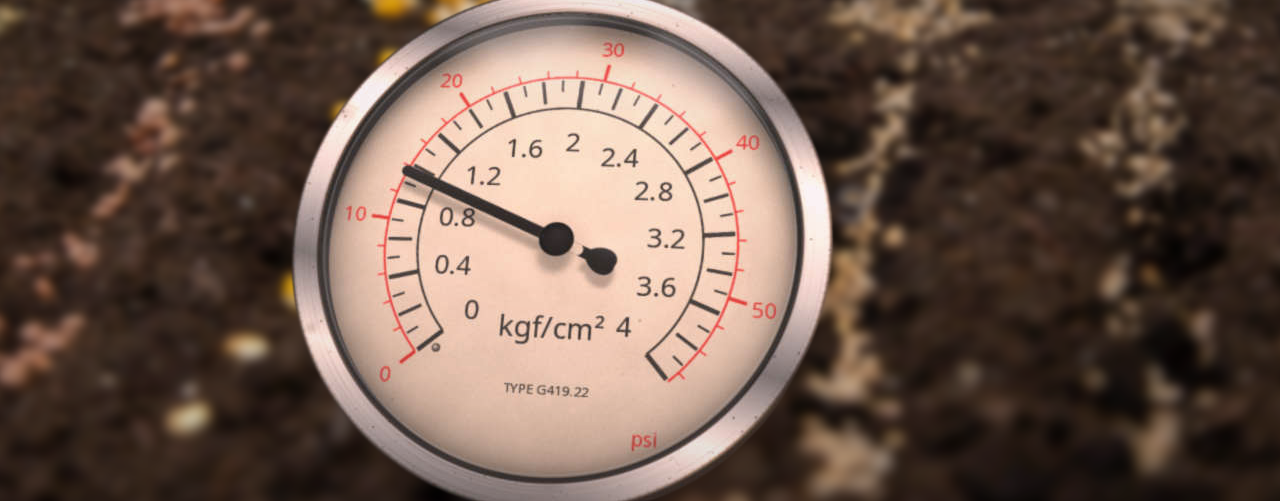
0.95 kg/cm²
